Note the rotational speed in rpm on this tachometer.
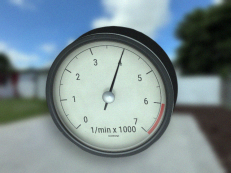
4000 rpm
